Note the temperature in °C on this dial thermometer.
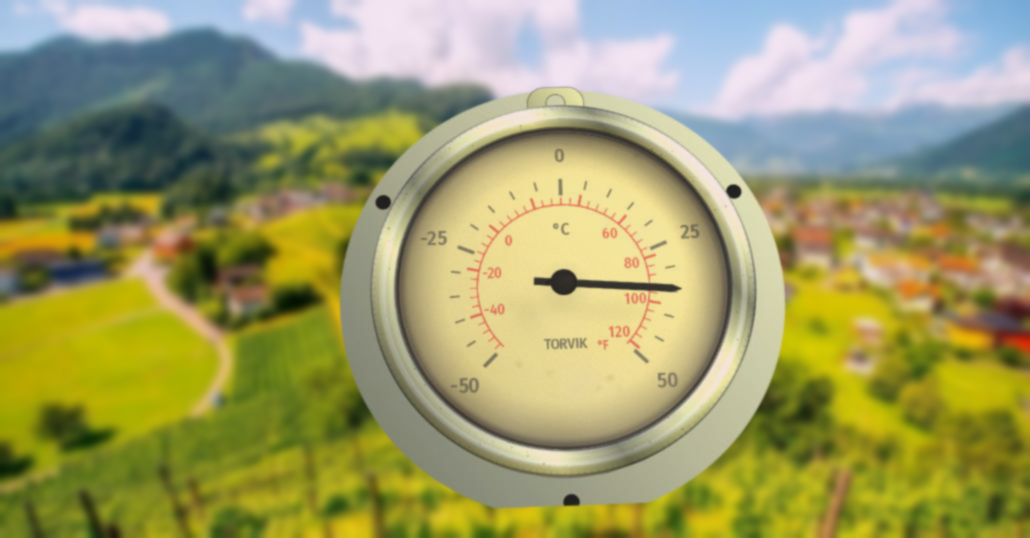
35 °C
